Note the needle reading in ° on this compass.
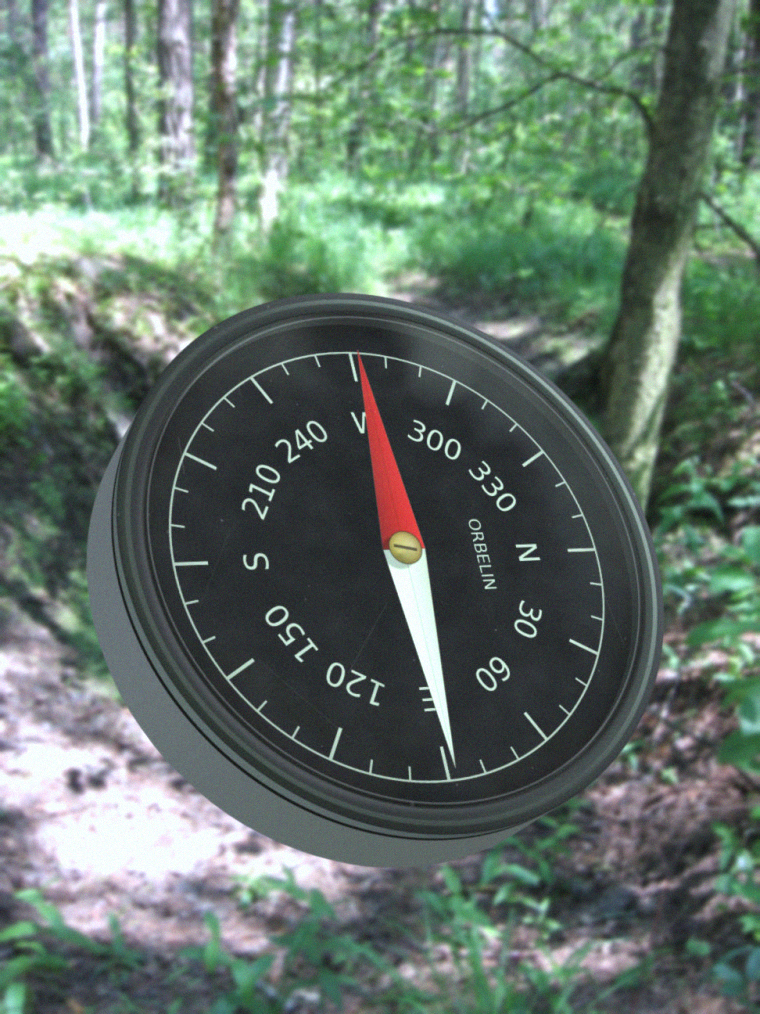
270 °
